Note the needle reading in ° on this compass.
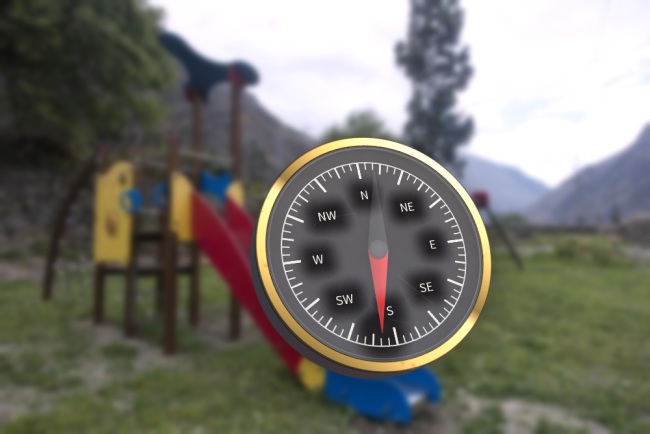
190 °
